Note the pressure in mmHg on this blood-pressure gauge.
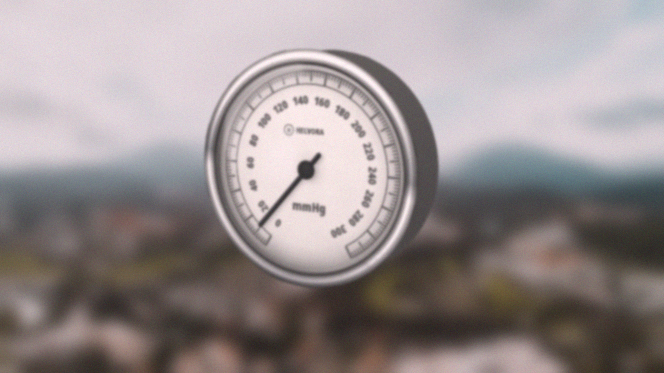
10 mmHg
